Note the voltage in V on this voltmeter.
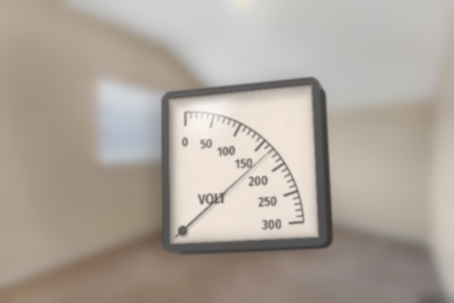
170 V
